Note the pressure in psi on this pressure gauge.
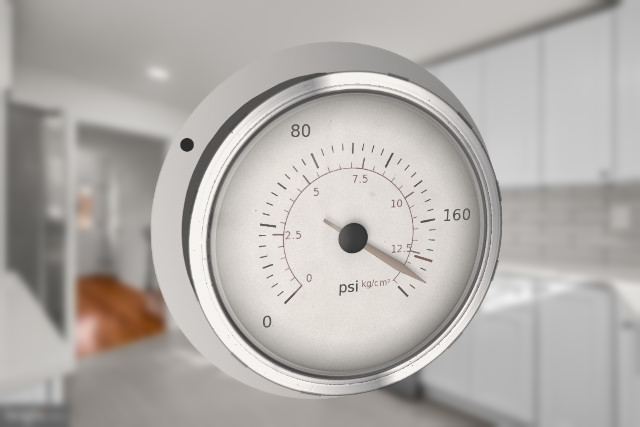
190 psi
